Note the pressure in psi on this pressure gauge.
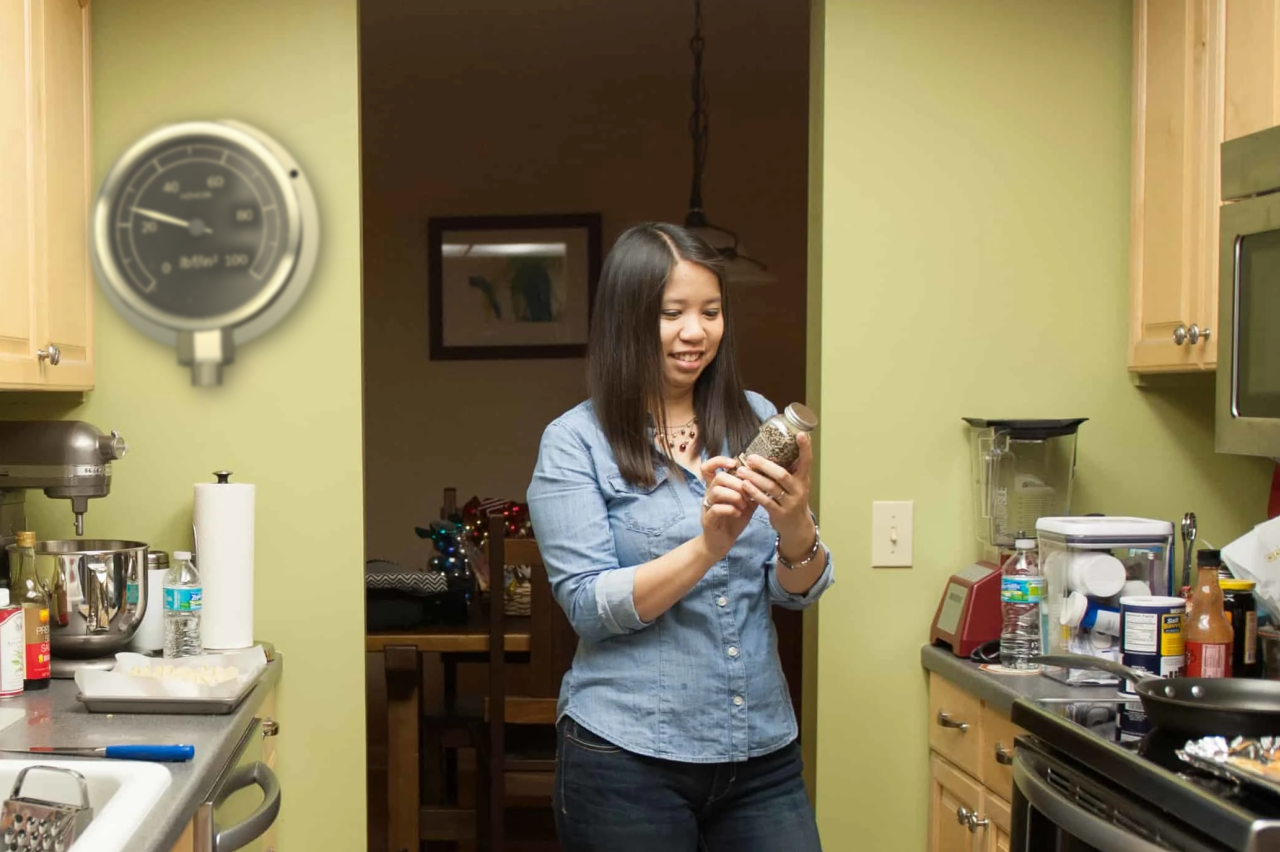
25 psi
